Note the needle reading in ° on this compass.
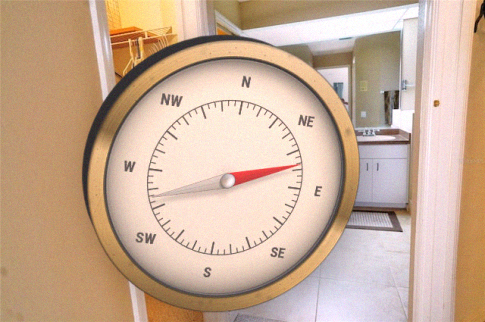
70 °
